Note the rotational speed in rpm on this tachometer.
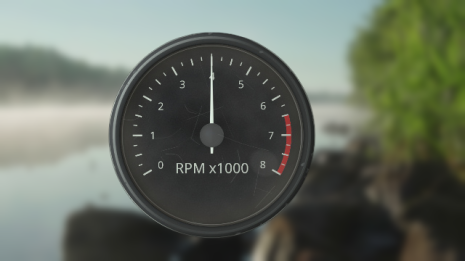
4000 rpm
